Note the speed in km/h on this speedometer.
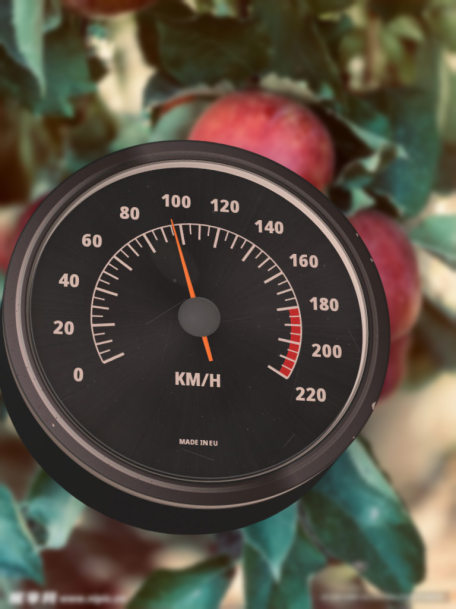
95 km/h
